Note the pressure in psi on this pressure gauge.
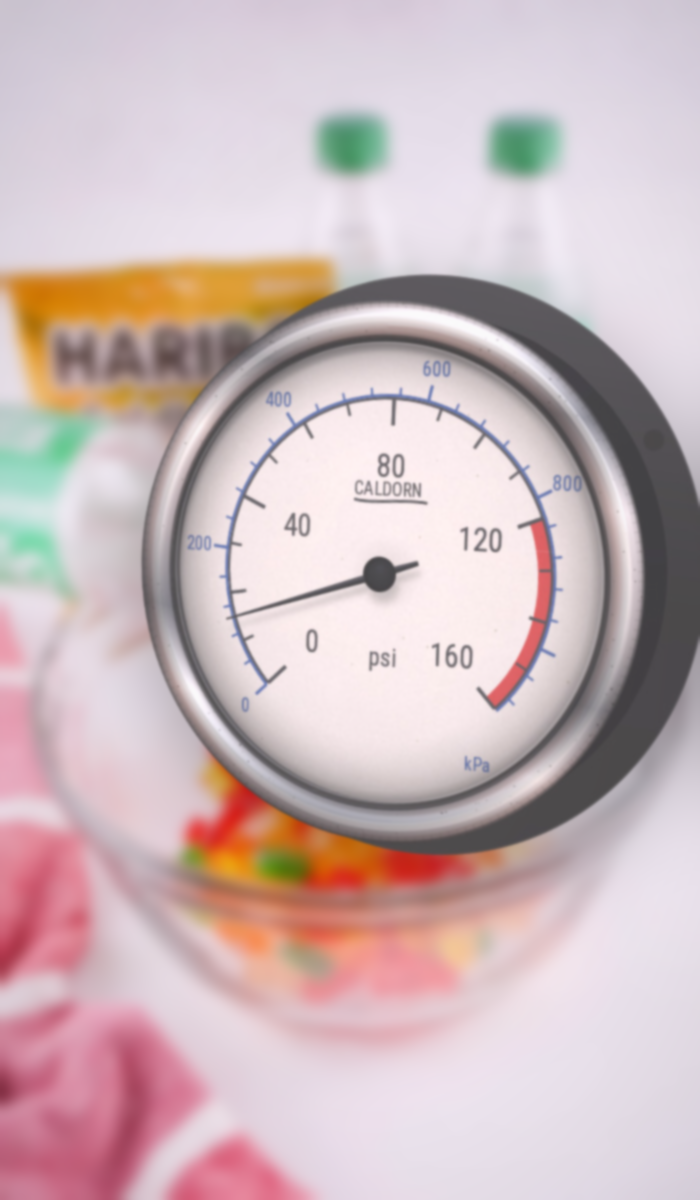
15 psi
